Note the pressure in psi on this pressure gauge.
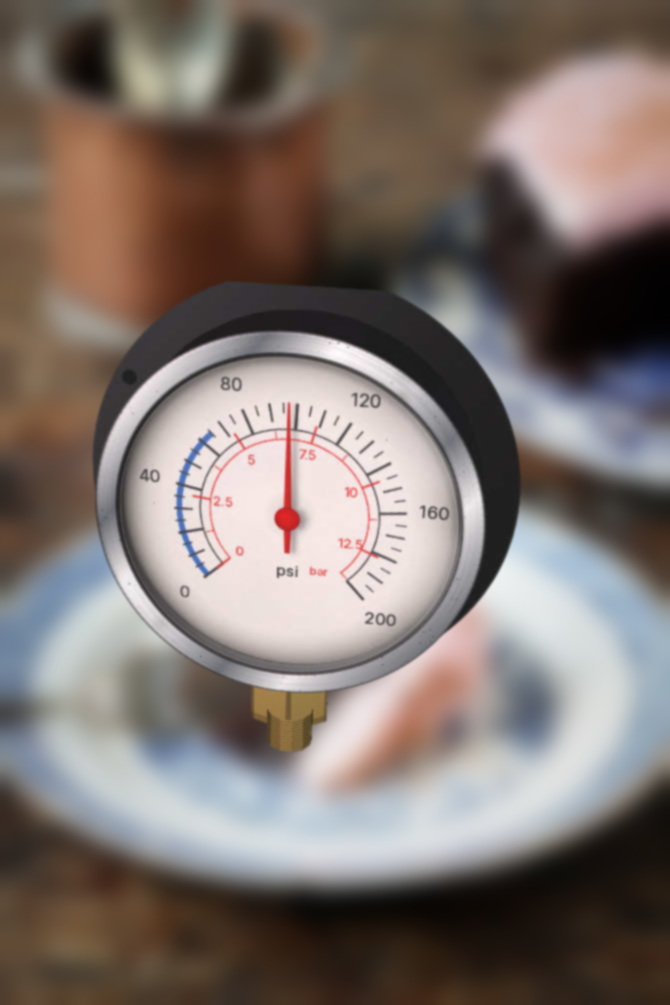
97.5 psi
